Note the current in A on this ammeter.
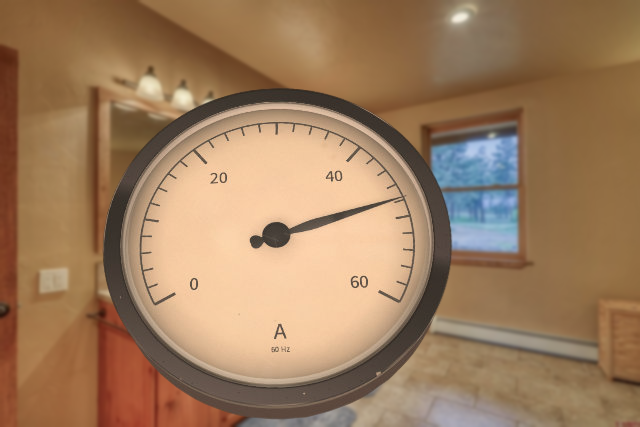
48 A
